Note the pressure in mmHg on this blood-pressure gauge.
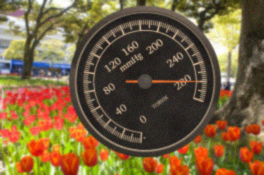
280 mmHg
